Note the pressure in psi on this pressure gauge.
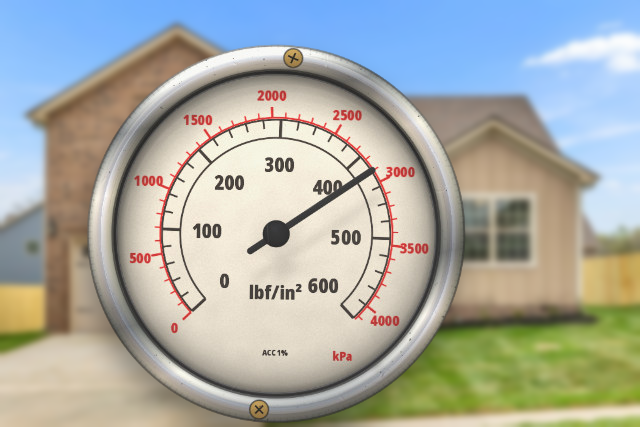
420 psi
